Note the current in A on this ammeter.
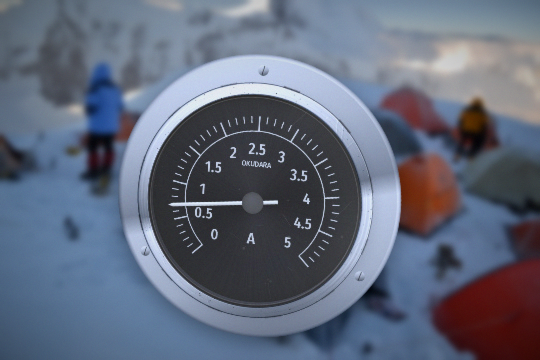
0.7 A
